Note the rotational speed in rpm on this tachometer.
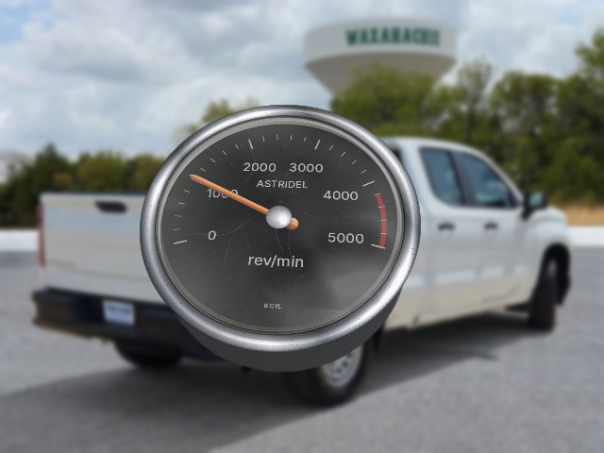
1000 rpm
